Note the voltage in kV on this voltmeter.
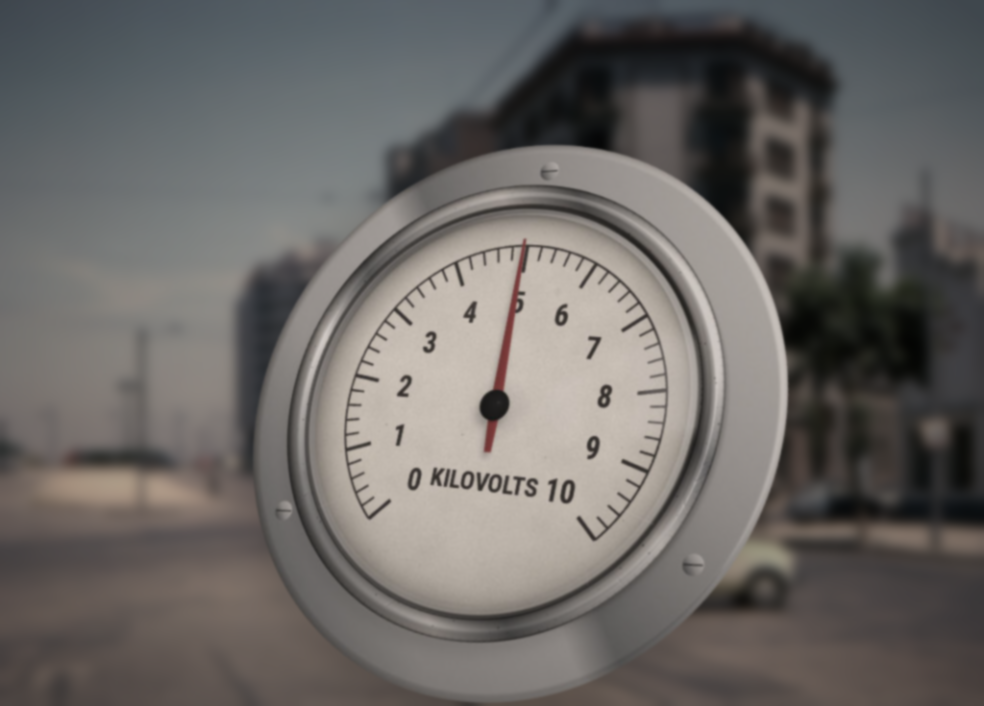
5 kV
